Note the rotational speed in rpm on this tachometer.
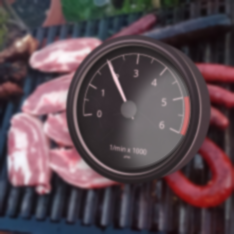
2000 rpm
